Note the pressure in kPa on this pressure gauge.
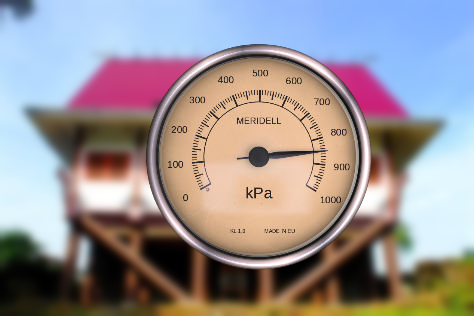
850 kPa
